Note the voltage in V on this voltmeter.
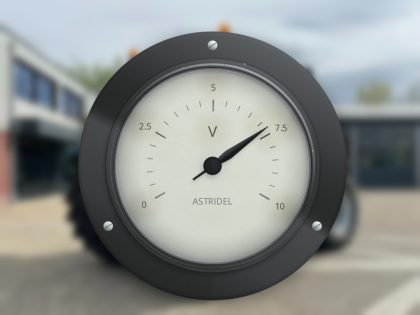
7.25 V
